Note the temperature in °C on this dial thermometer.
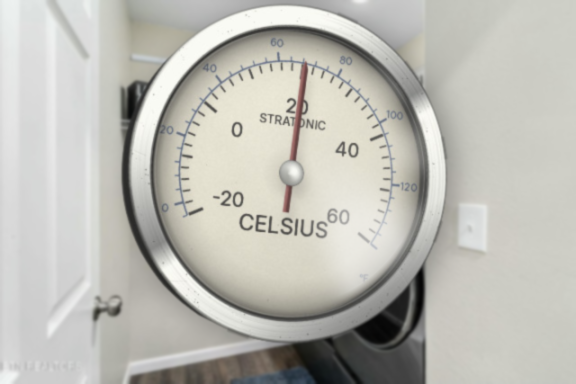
20 °C
